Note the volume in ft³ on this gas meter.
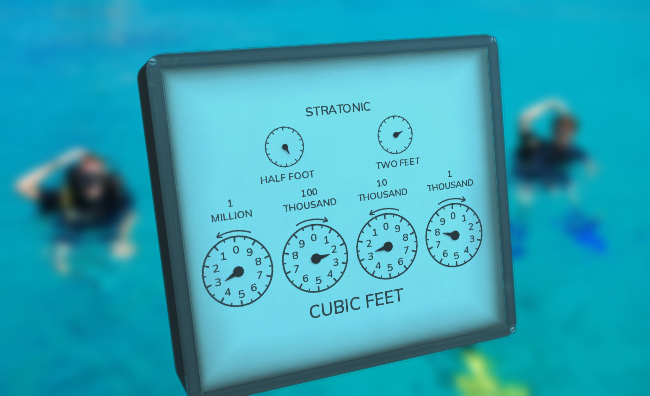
322800 ft³
